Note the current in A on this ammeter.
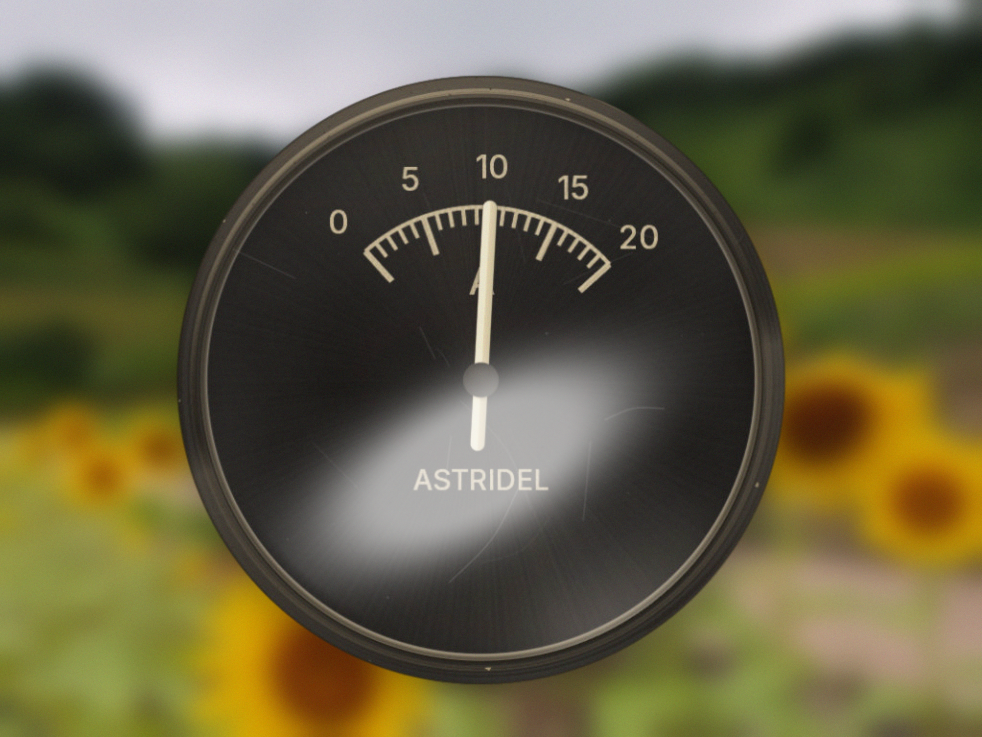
10 A
